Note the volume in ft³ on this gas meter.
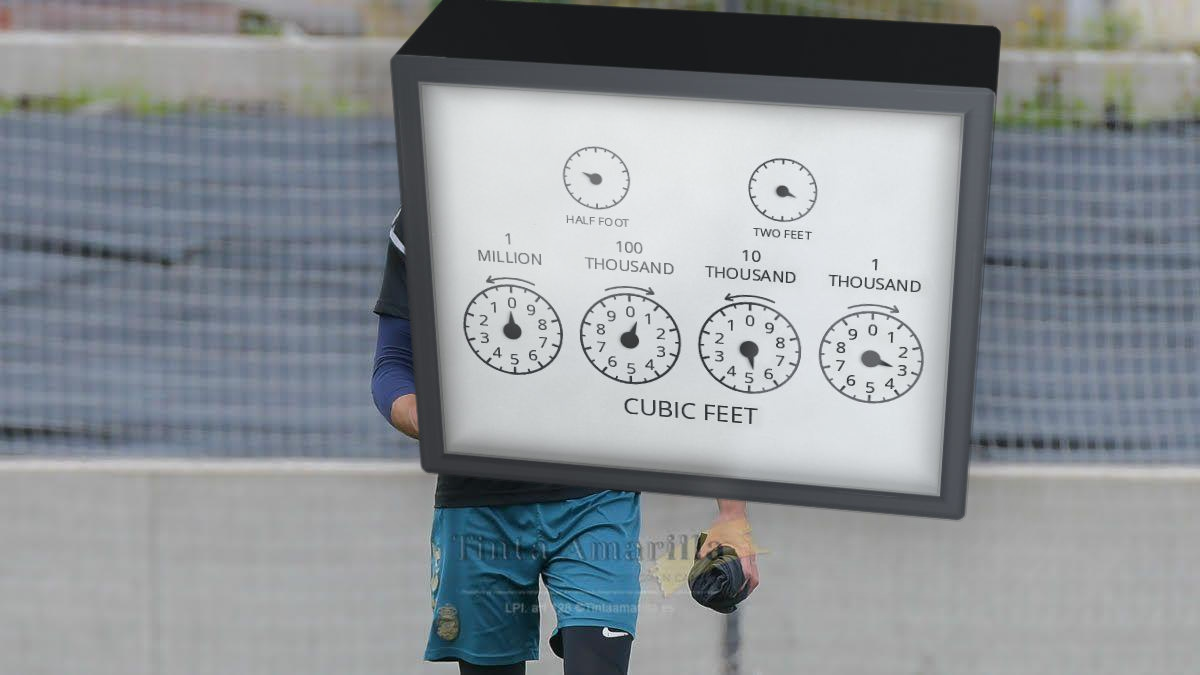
5300 ft³
